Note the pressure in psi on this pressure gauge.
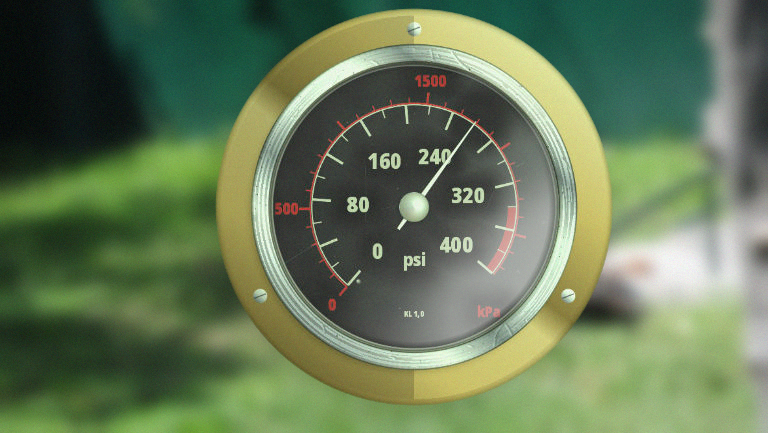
260 psi
